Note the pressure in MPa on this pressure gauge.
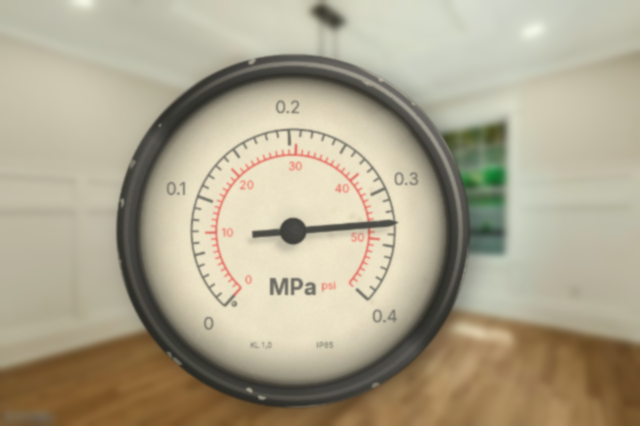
0.33 MPa
